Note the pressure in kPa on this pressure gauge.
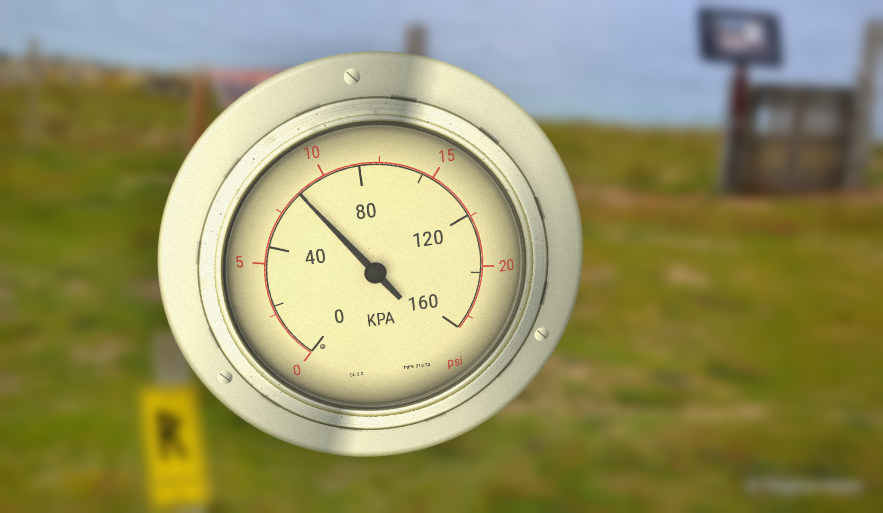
60 kPa
